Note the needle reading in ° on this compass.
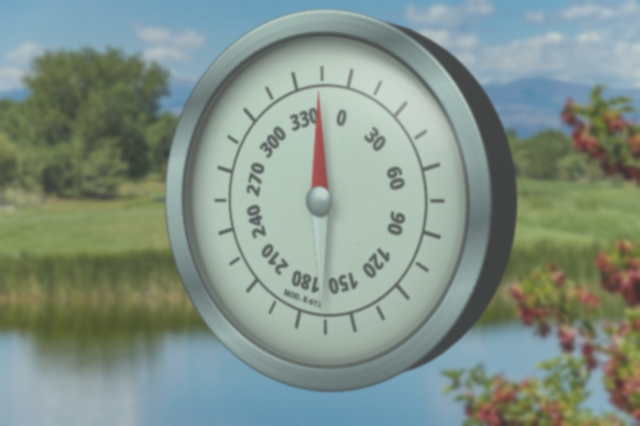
345 °
